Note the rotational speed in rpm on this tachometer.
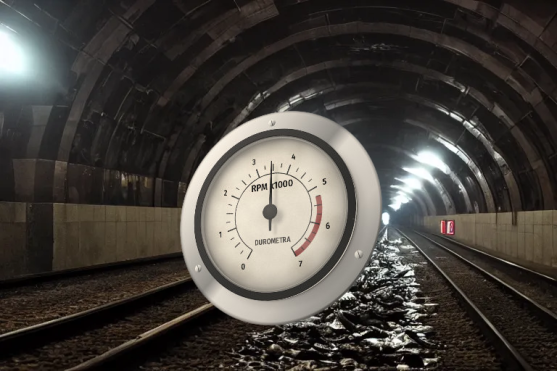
3500 rpm
